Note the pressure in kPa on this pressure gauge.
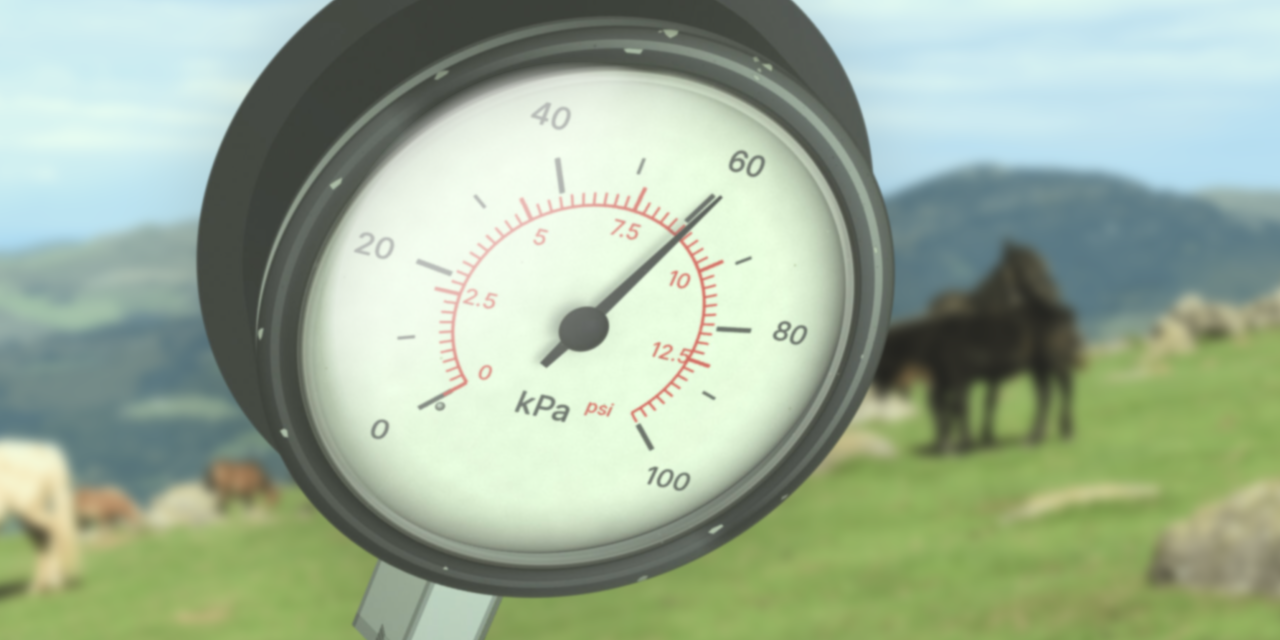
60 kPa
